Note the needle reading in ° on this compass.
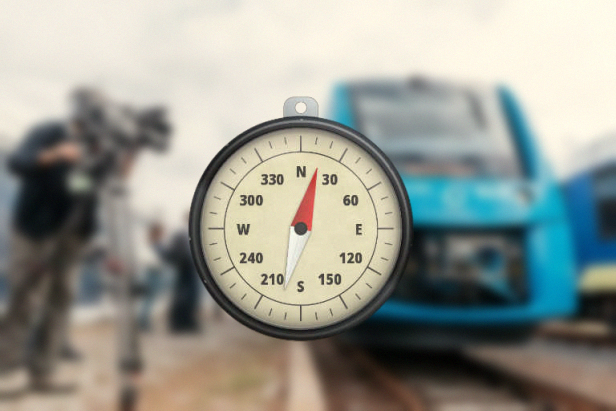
15 °
